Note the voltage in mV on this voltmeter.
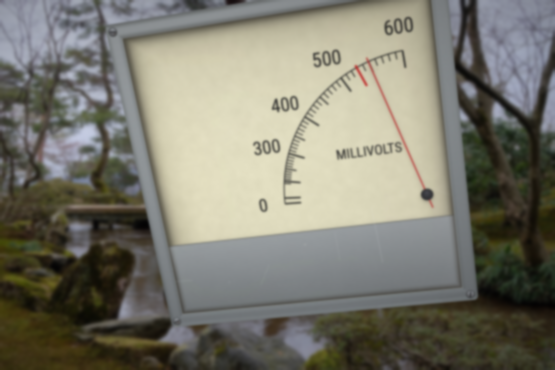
550 mV
